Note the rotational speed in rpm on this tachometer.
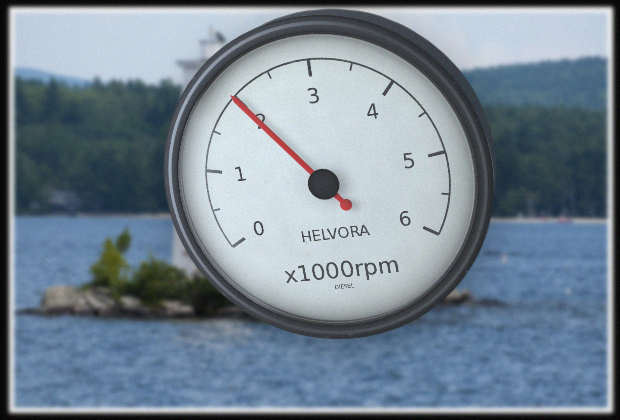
2000 rpm
